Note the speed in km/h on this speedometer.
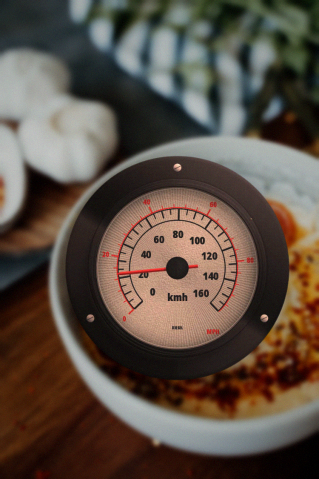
22.5 km/h
